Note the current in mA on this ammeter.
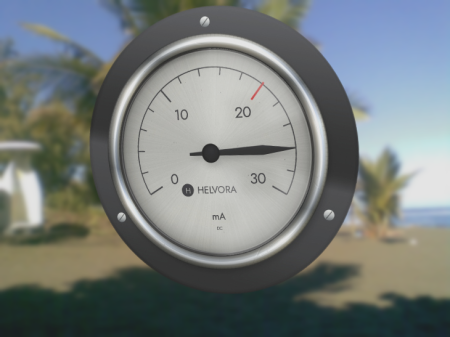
26 mA
